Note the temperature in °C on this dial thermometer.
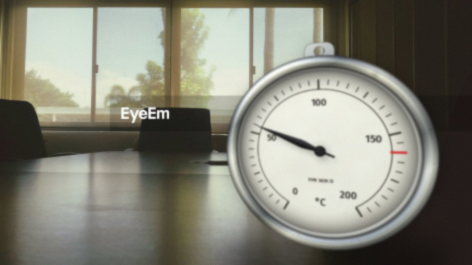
55 °C
